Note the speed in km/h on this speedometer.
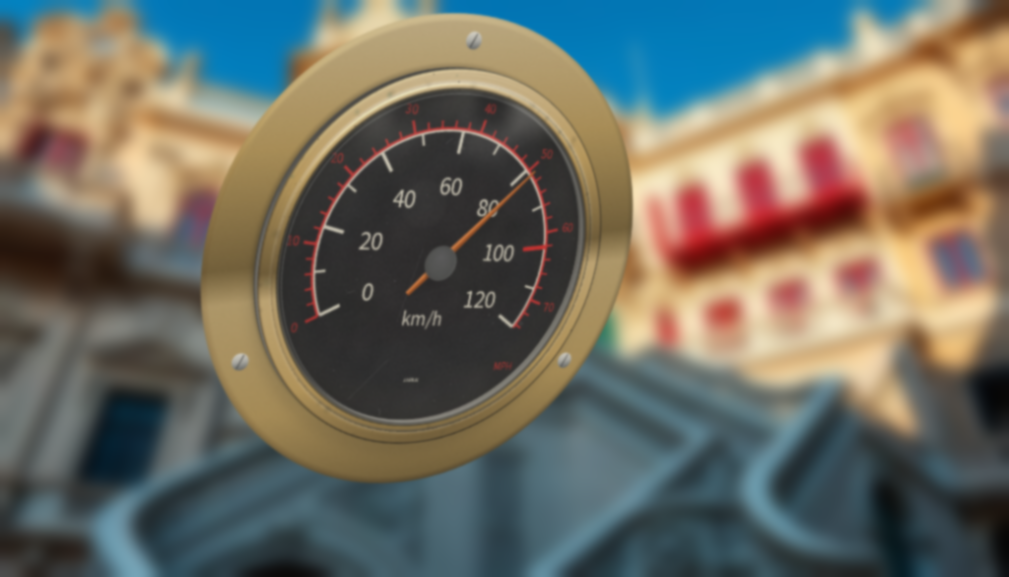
80 km/h
